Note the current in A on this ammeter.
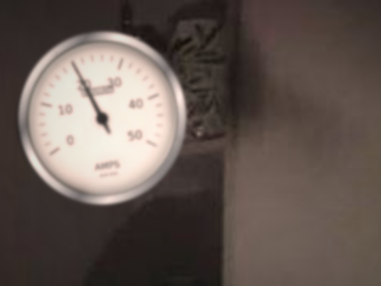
20 A
